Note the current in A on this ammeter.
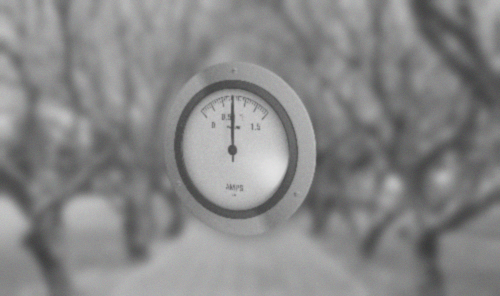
0.75 A
